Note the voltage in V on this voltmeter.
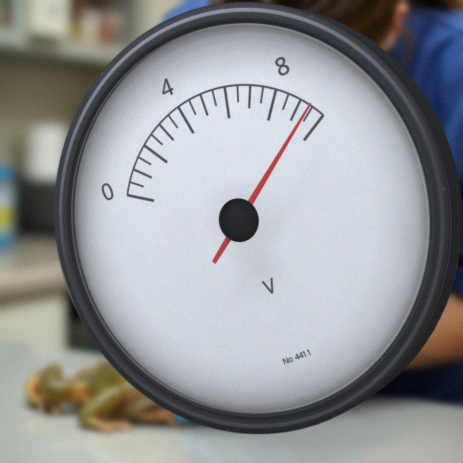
9.5 V
